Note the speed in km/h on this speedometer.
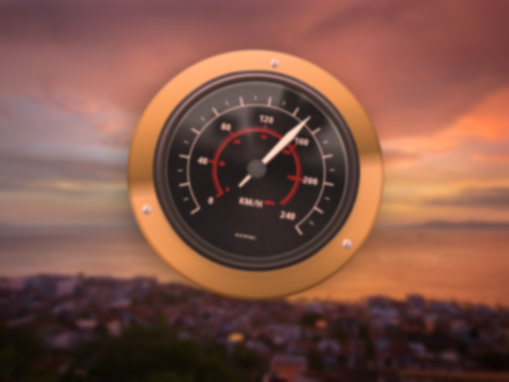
150 km/h
